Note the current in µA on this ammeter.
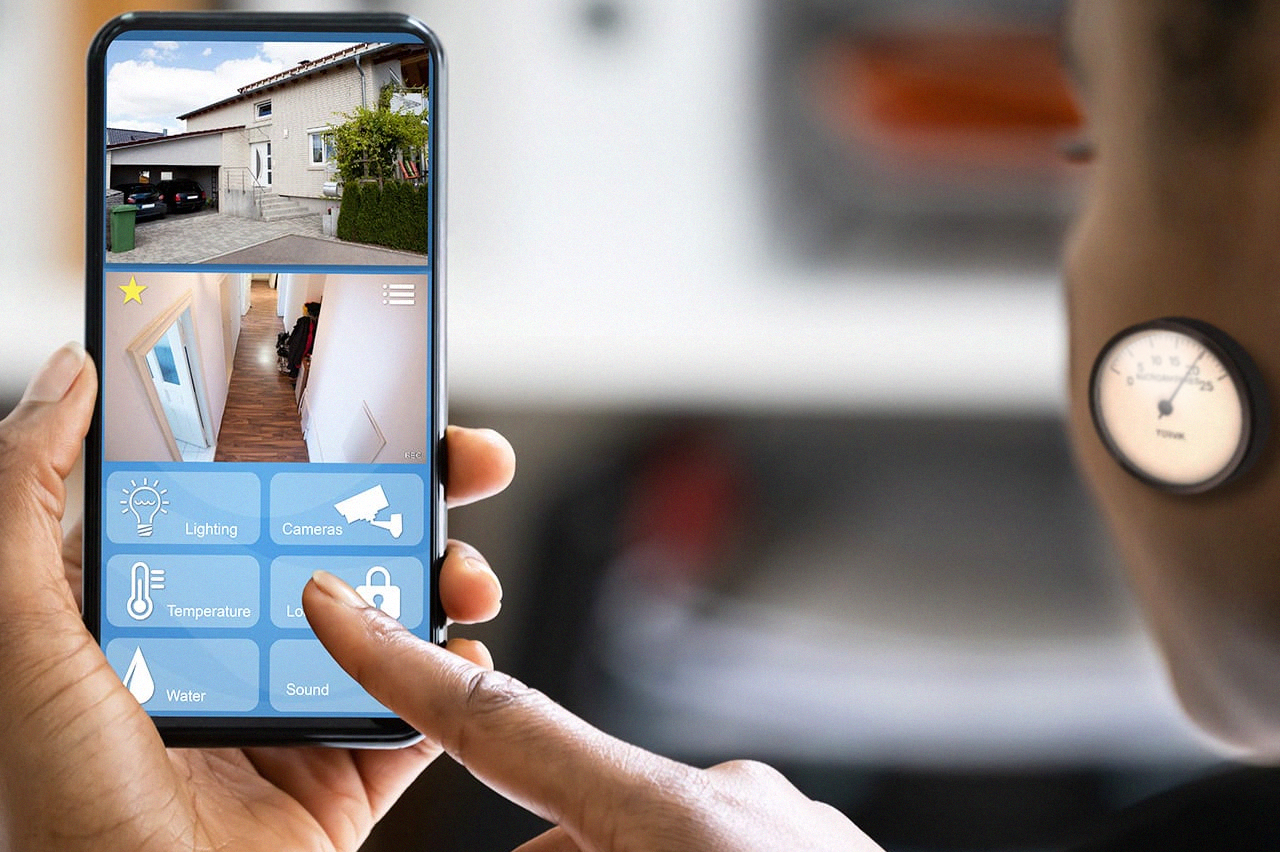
20 µA
